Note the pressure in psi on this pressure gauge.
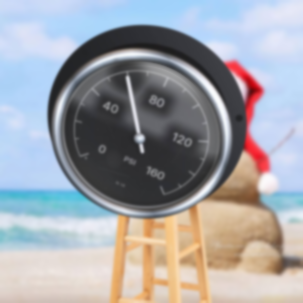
60 psi
